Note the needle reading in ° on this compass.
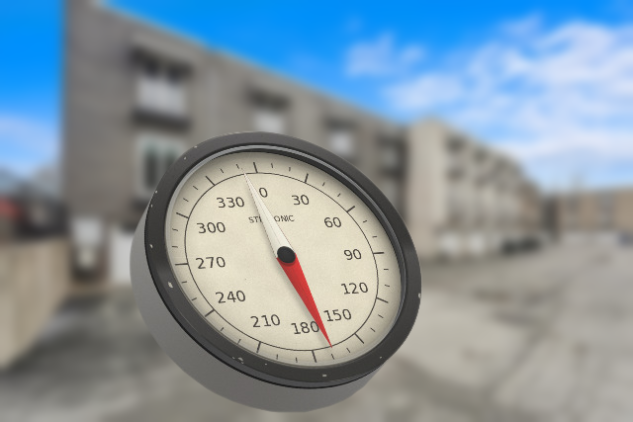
170 °
